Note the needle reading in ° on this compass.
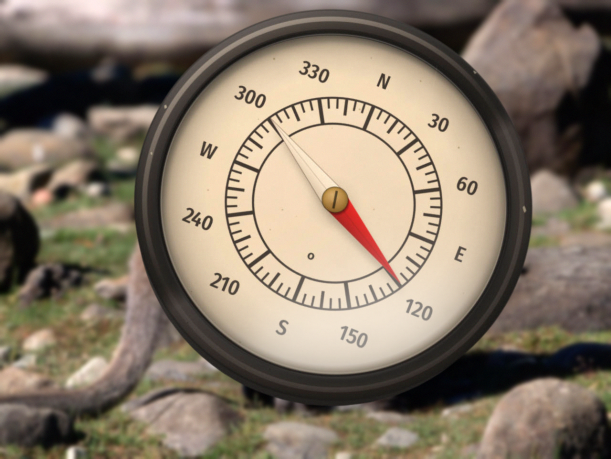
120 °
